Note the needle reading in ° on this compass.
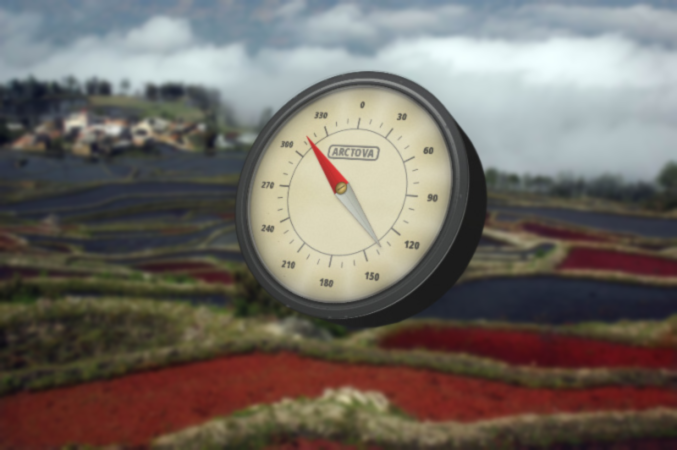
315 °
